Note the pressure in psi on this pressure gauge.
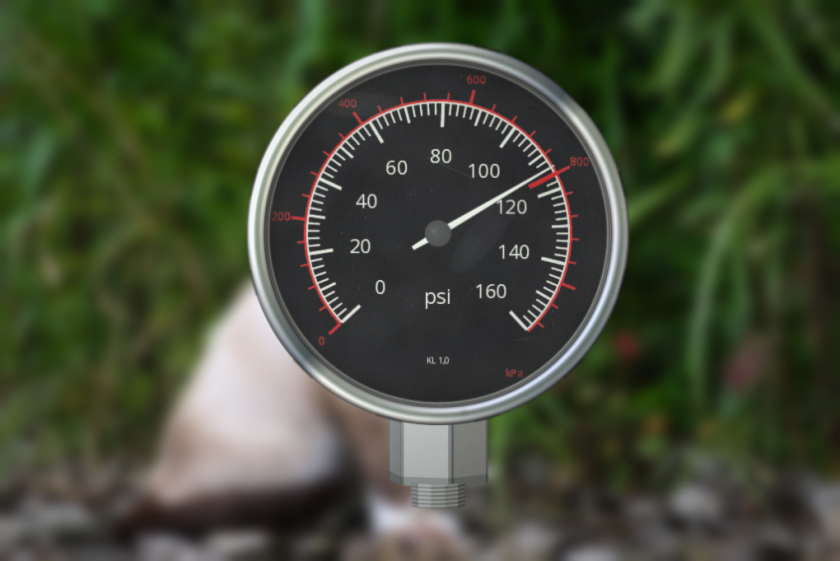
114 psi
